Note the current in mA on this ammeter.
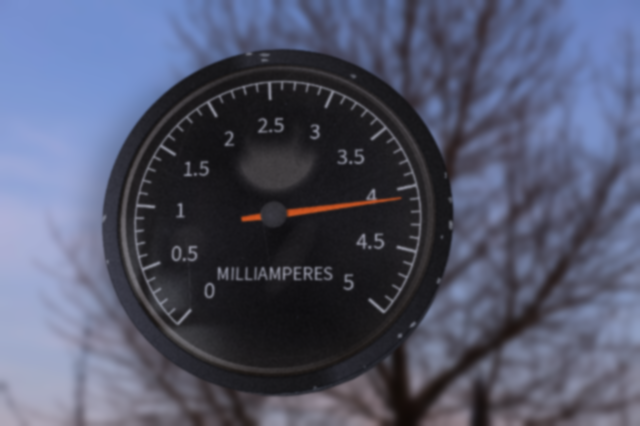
4.1 mA
